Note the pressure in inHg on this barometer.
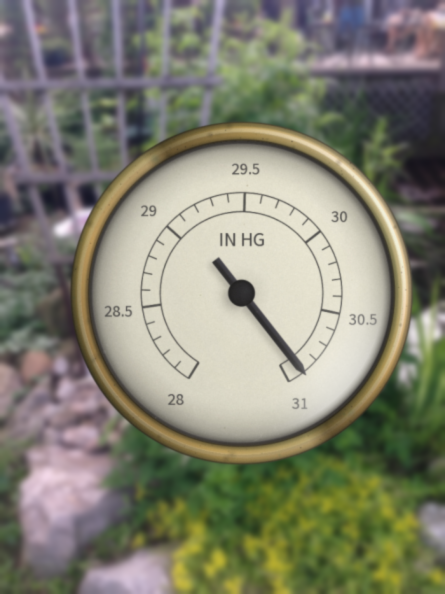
30.9 inHg
